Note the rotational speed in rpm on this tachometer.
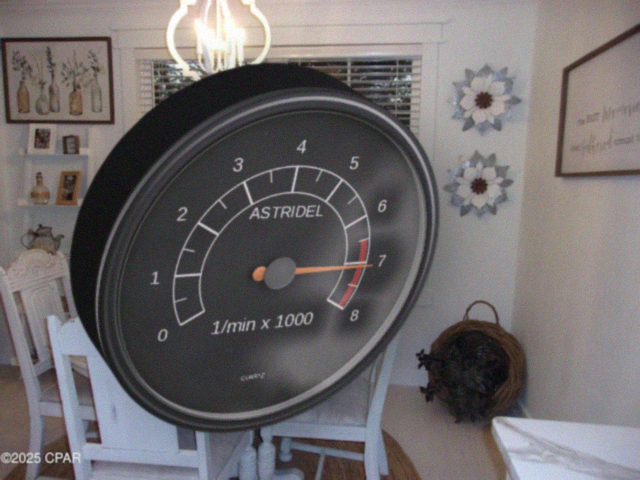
7000 rpm
